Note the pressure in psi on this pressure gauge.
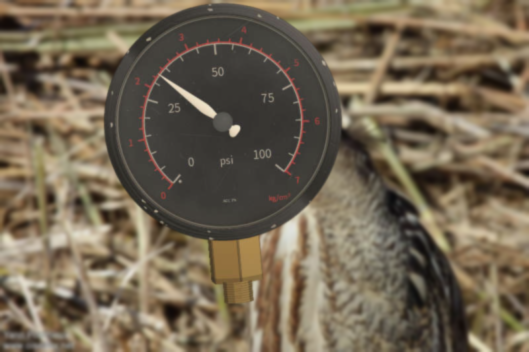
32.5 psi
